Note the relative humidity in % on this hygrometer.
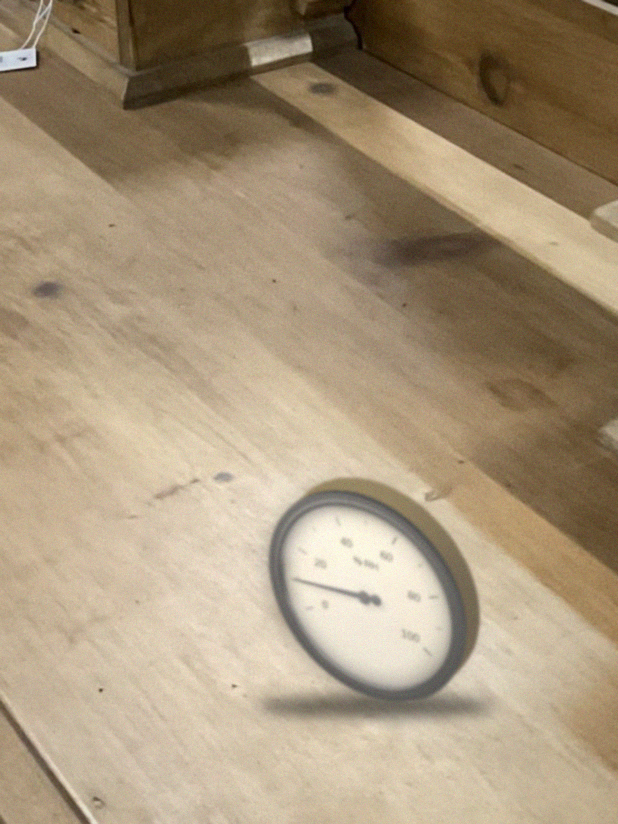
10 %
